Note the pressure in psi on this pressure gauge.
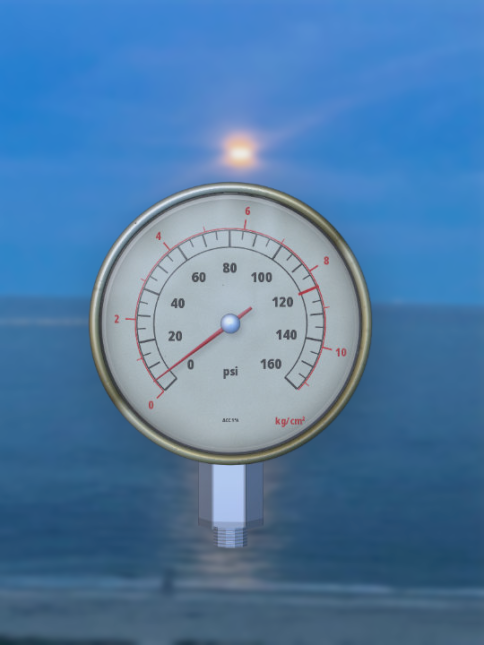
5 psi
